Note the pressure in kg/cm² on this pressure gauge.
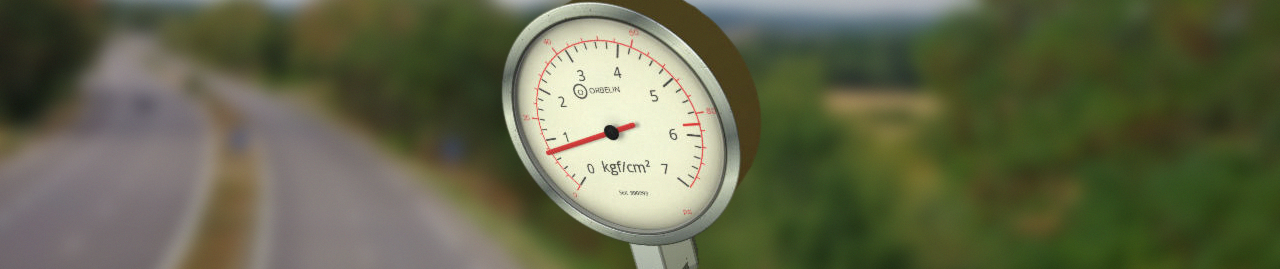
0.8 kg/cm²
